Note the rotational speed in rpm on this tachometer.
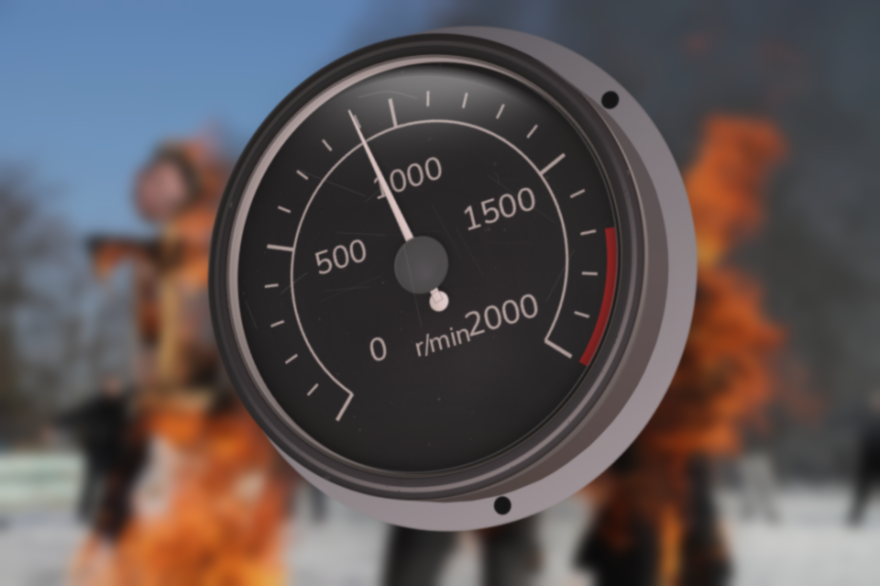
900 rpm
